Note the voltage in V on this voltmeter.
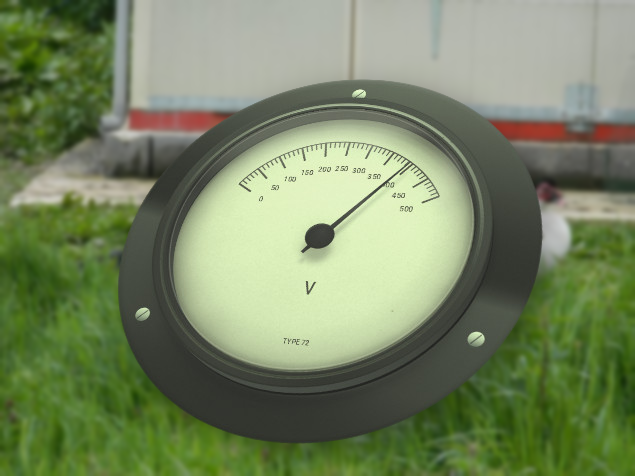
400 V
